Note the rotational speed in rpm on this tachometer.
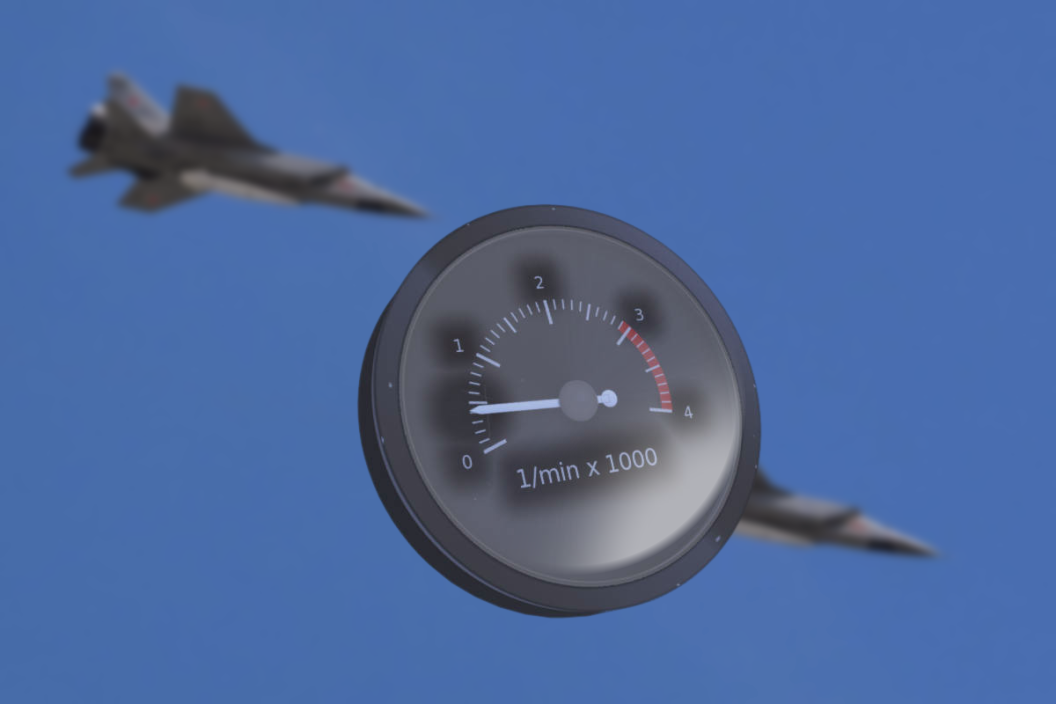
400 rpm
